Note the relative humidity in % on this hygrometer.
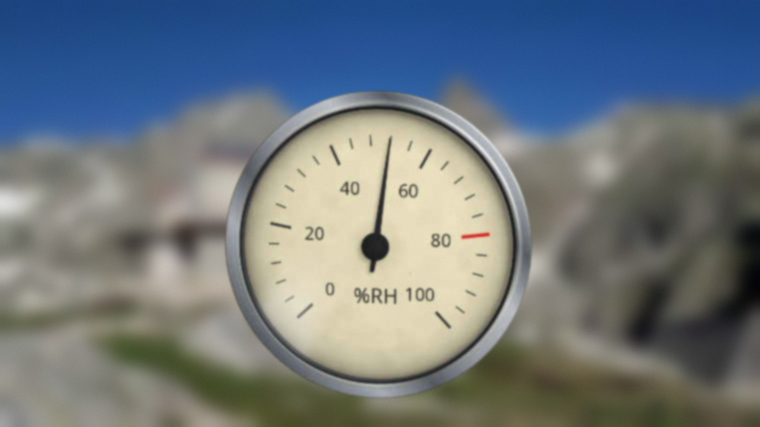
52 %
